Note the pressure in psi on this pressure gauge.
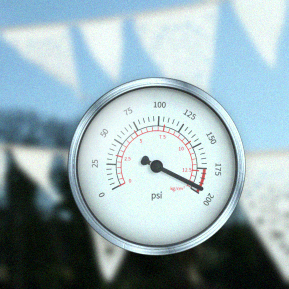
195 psi
